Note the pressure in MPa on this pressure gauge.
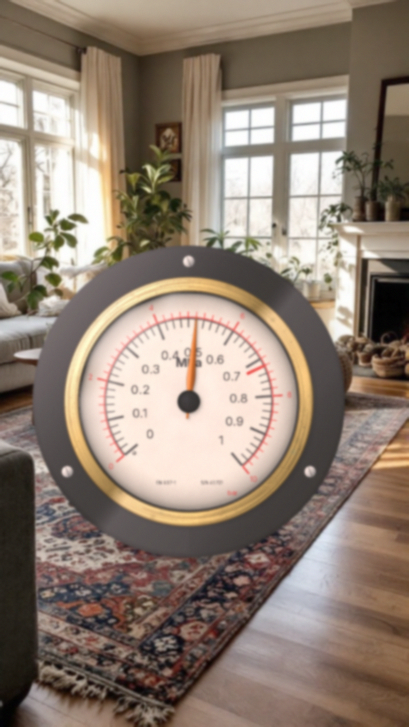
0.5 MPa
